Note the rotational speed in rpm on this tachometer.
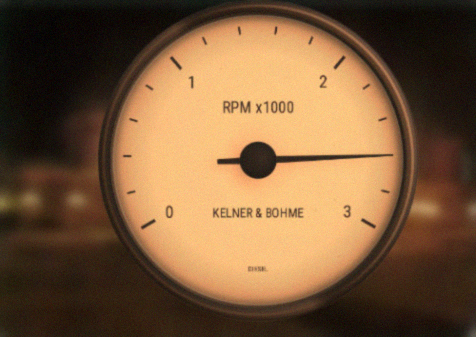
2600 rpm
